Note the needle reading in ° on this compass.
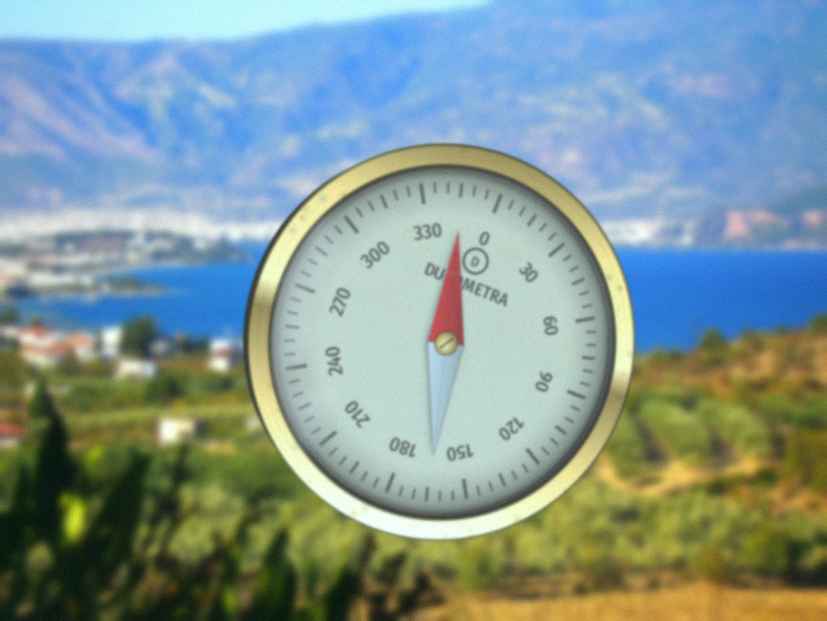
345 °
